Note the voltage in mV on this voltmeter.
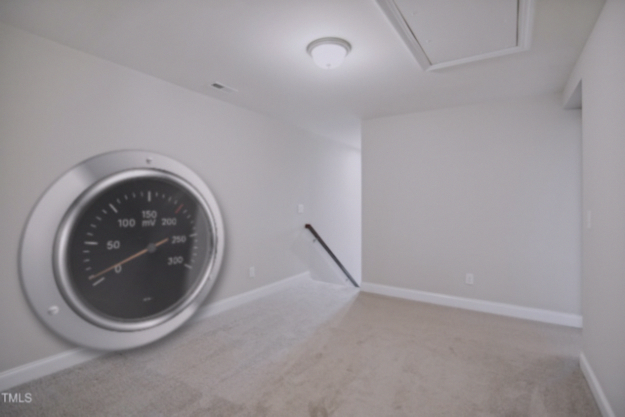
10 mV
